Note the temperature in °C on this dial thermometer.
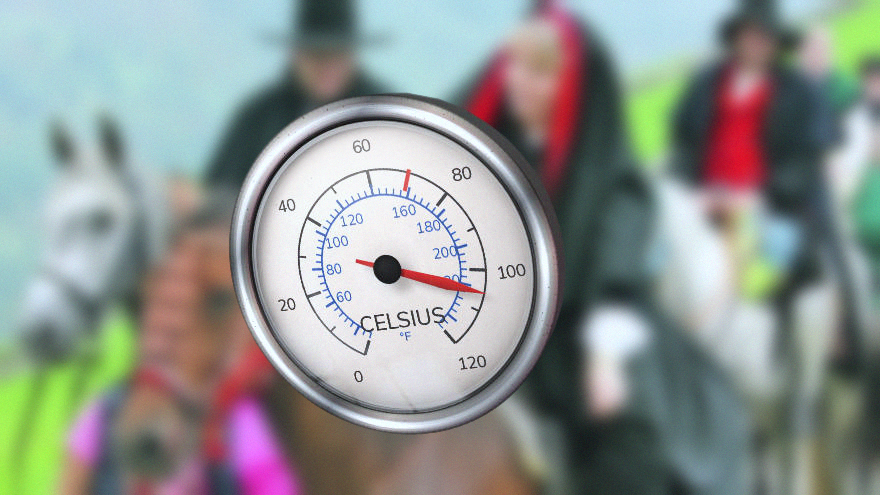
105 °C
